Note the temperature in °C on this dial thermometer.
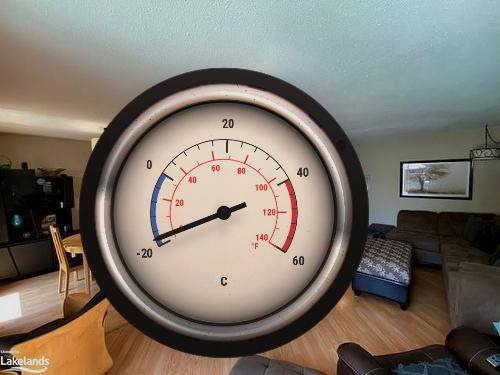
-18 °C
